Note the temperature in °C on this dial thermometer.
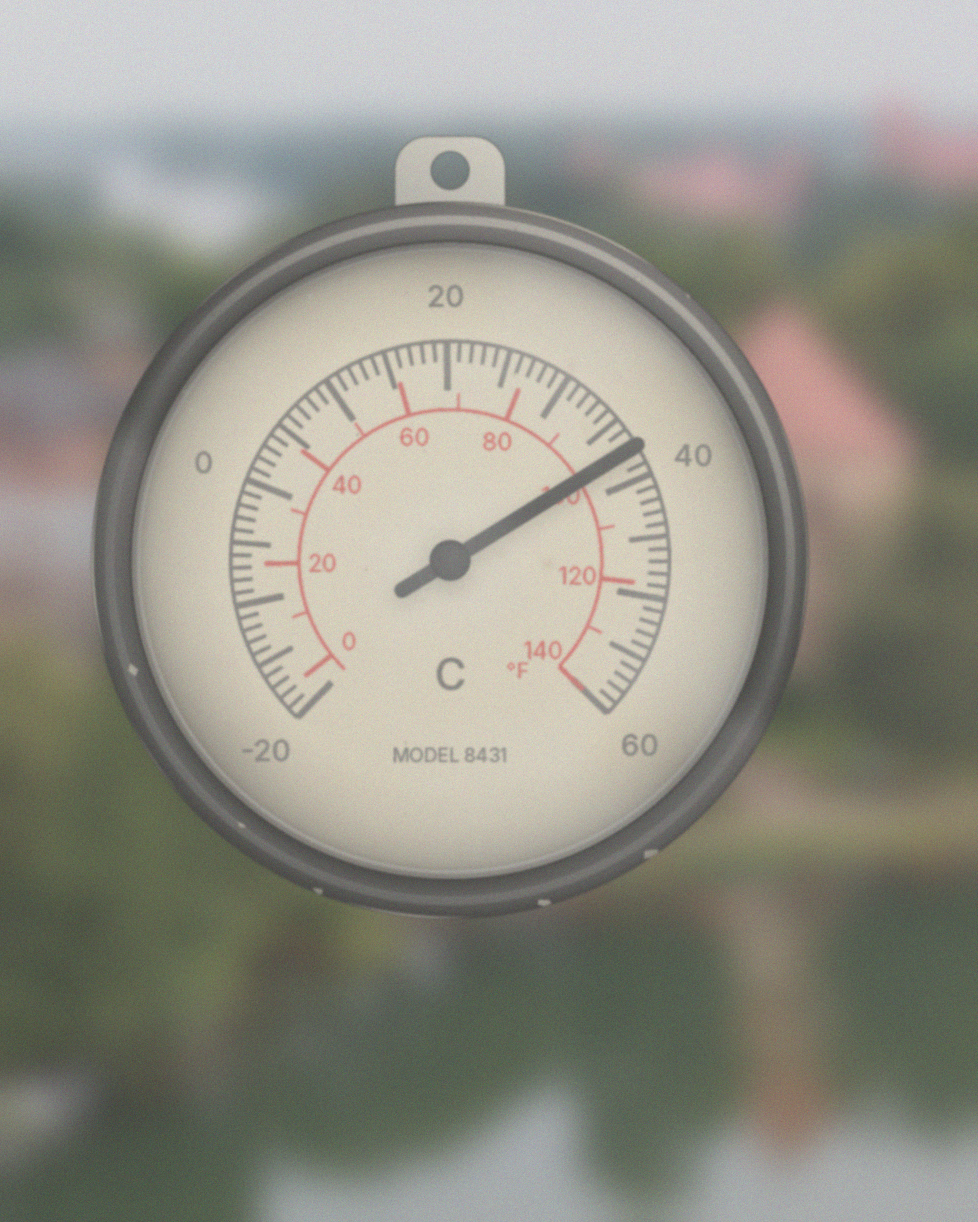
37.5 °C
